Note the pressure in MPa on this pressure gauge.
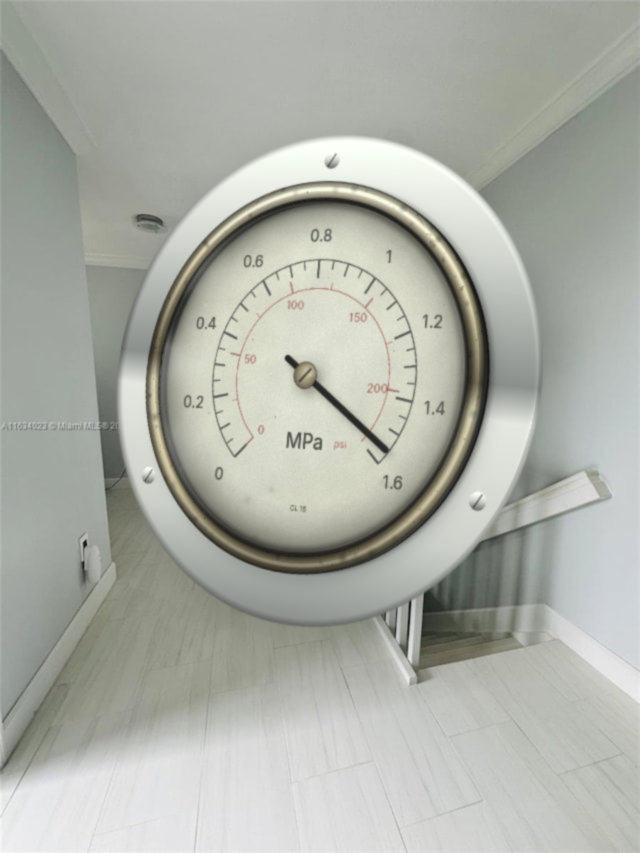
1.55 MPa
